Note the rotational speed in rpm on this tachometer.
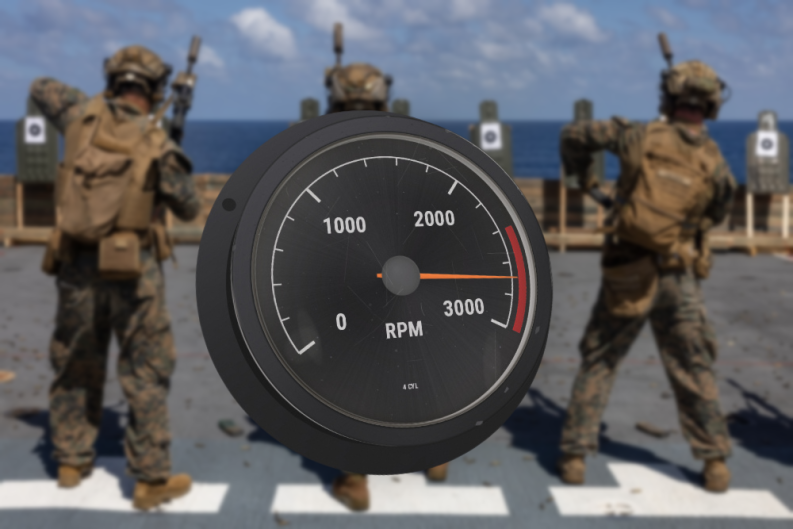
2700 rpm
